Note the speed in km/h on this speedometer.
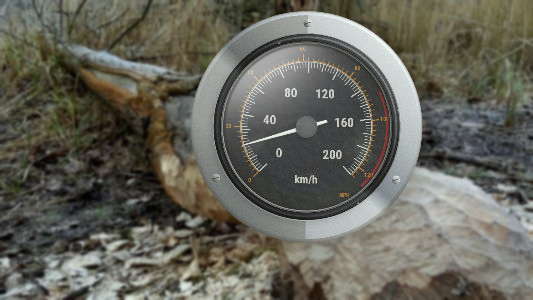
20 km/h
